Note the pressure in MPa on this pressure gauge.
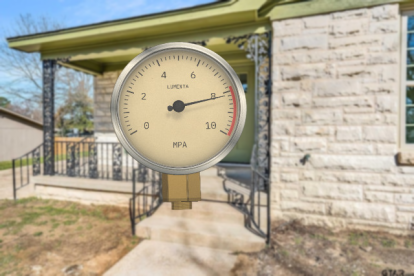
8.2 MPa
